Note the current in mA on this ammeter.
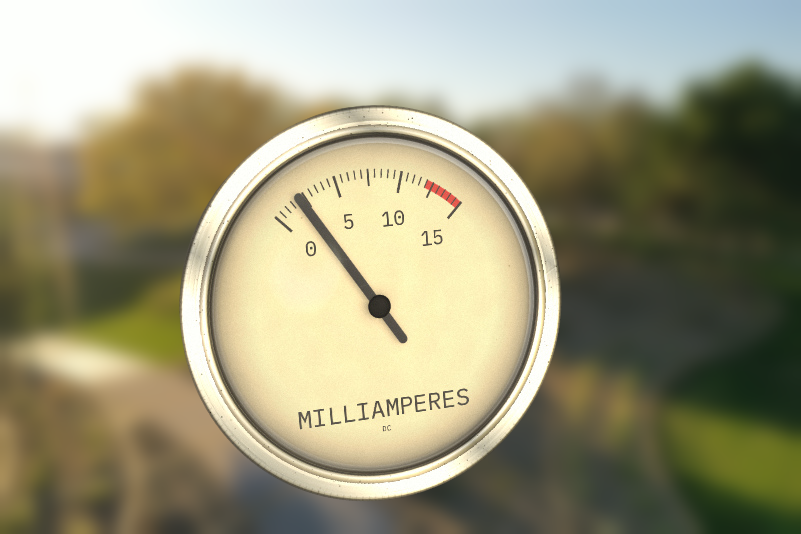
2 mA
